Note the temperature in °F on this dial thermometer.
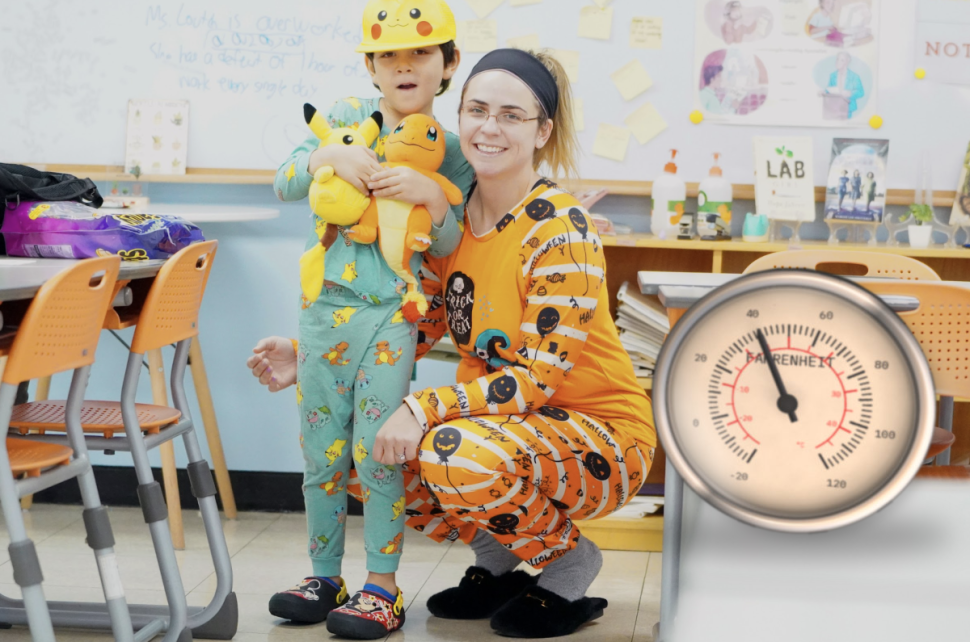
40 °F
